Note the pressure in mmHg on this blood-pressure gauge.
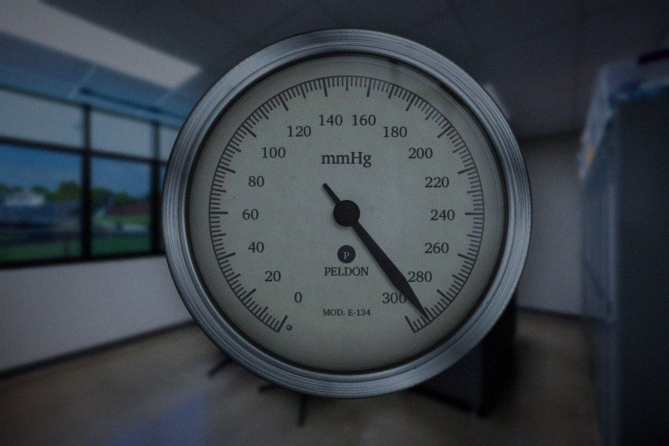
292 mmHg
